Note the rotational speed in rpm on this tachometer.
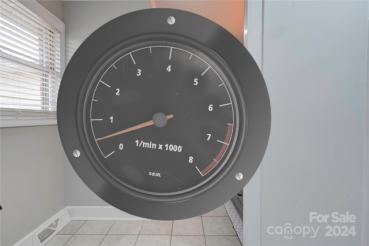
500 rpm
